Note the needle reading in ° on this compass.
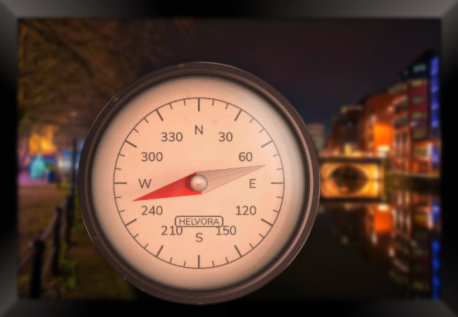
255 °
